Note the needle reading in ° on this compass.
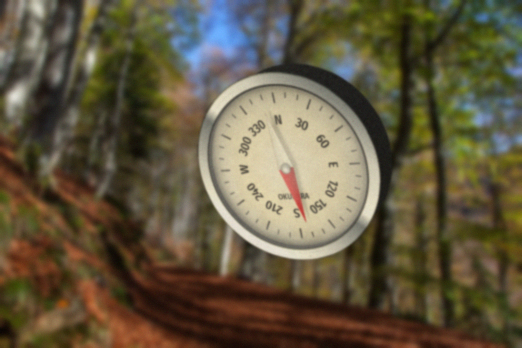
170 °
